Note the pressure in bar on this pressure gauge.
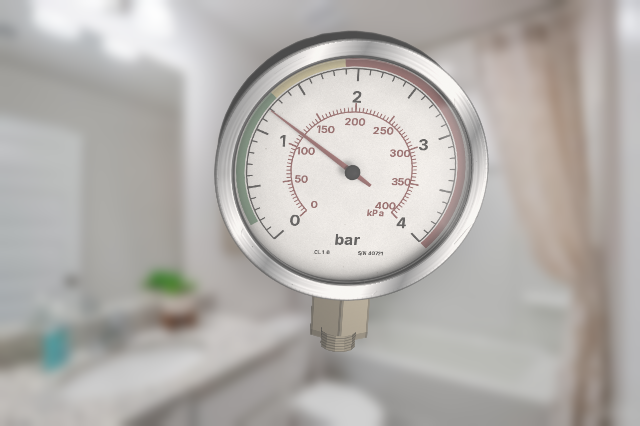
1.2 bar
